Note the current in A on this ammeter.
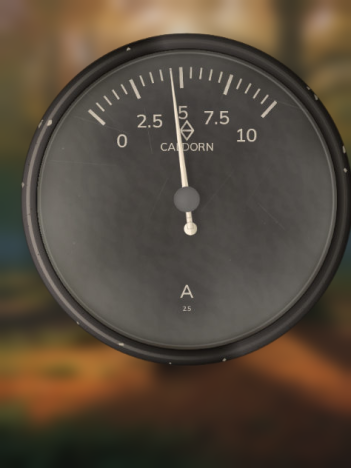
4.5 A
